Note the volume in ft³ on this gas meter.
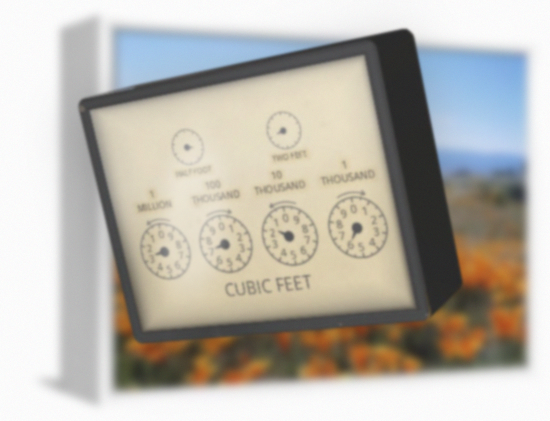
271600 ft³
